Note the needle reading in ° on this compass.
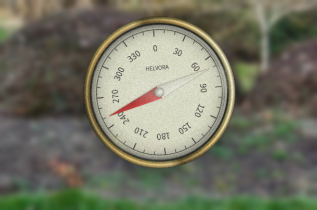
250 °
